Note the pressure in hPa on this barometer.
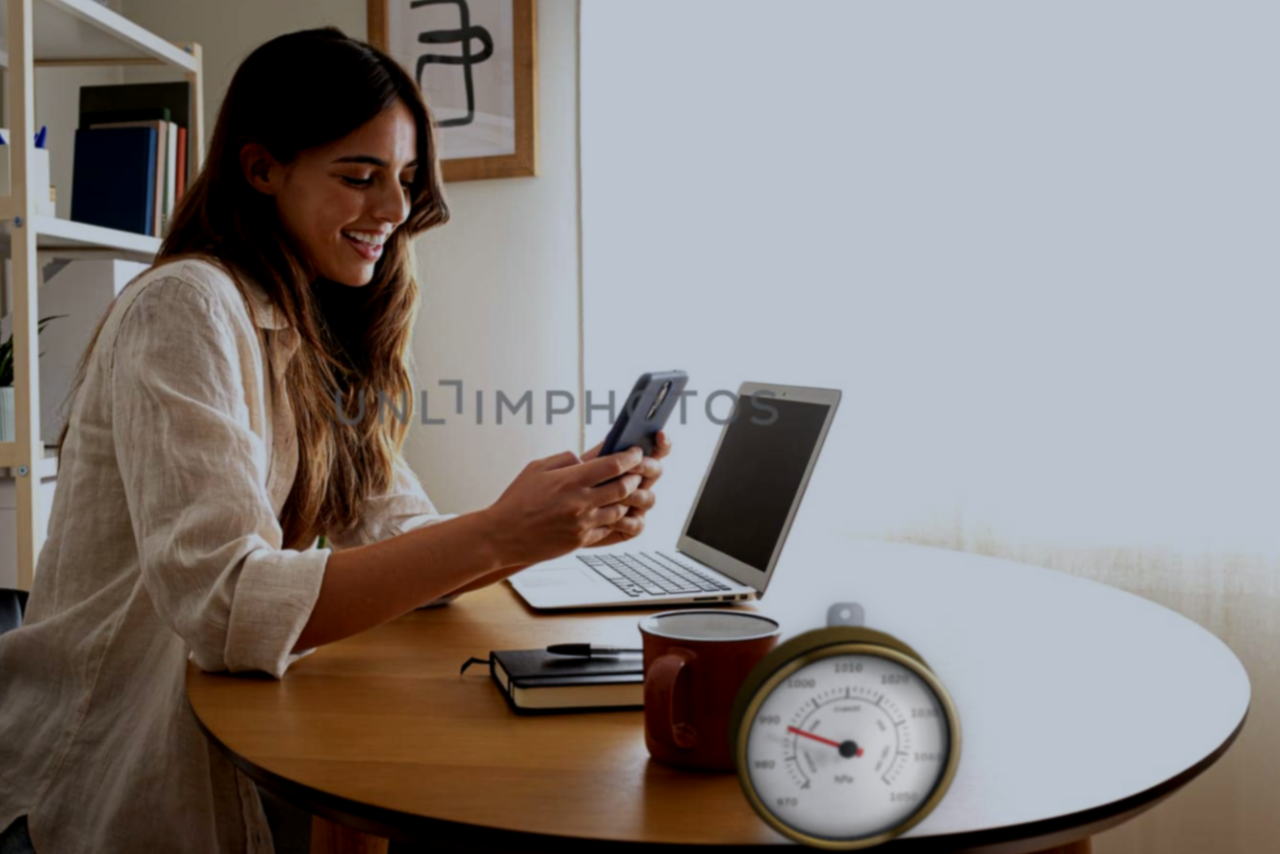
990 hPa
